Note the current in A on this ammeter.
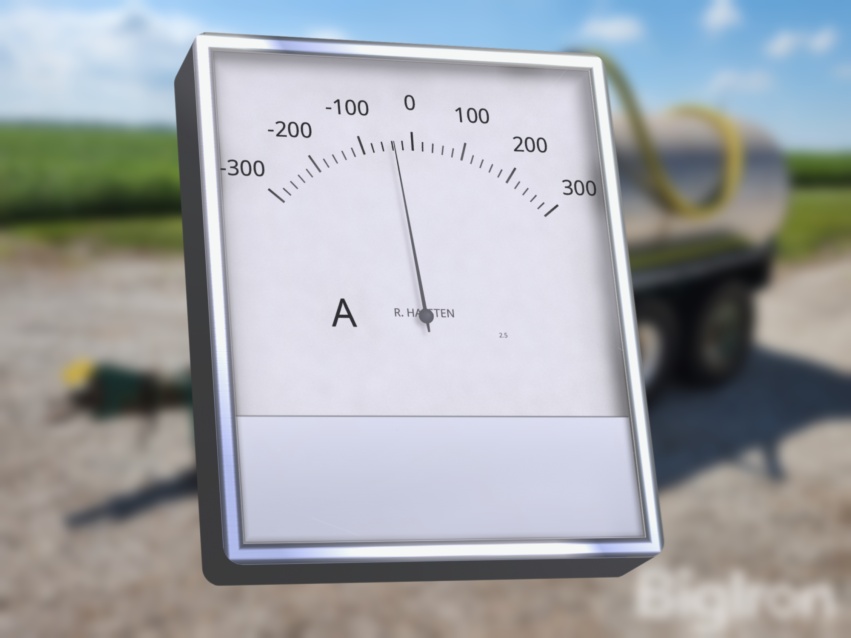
-40 A
